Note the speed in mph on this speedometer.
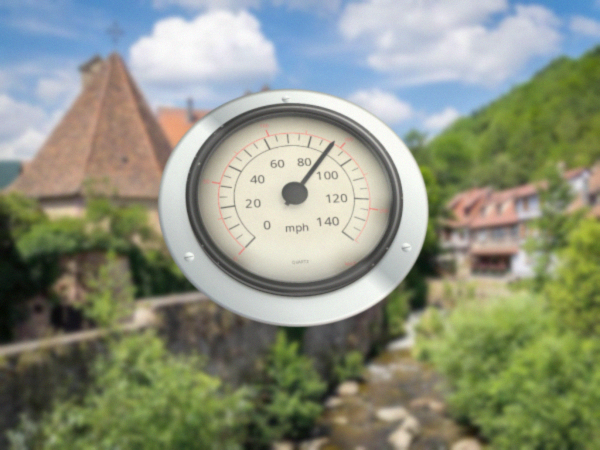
90 mph
